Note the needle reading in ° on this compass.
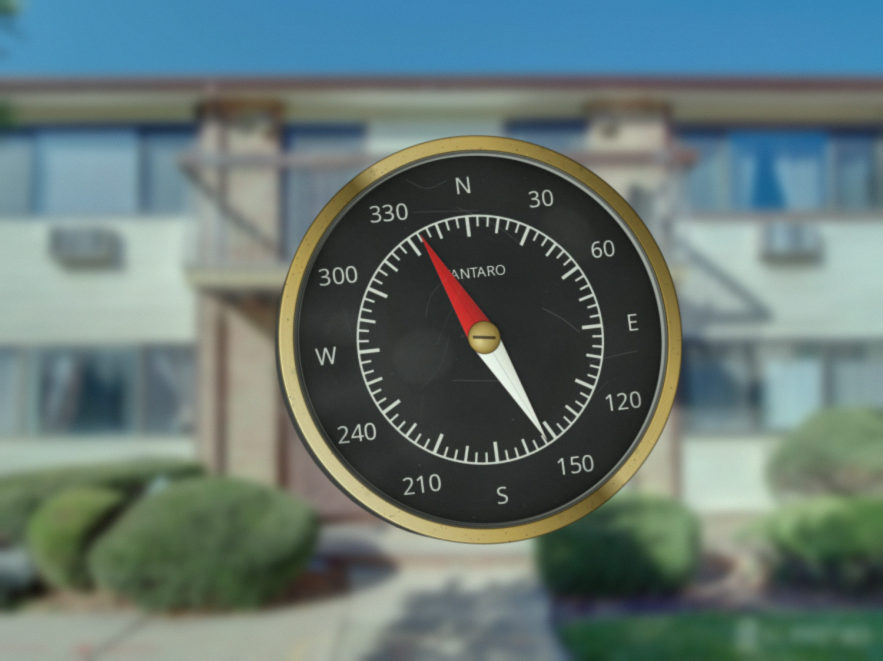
335 °
